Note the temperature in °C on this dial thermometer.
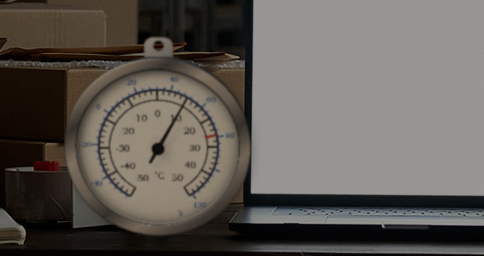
10 °C
